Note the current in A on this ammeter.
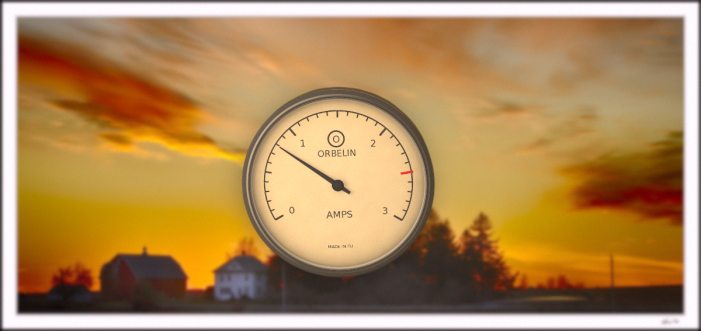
0.8 A
